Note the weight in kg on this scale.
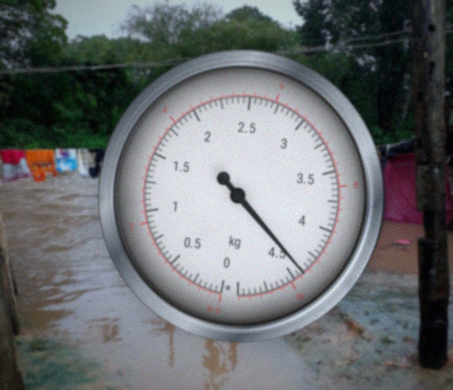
4.4 kg
